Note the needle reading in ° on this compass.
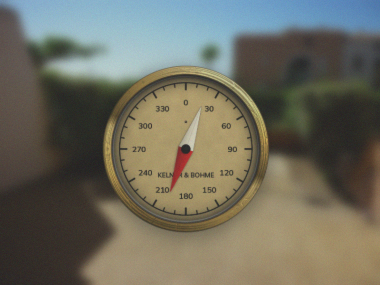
200 °
